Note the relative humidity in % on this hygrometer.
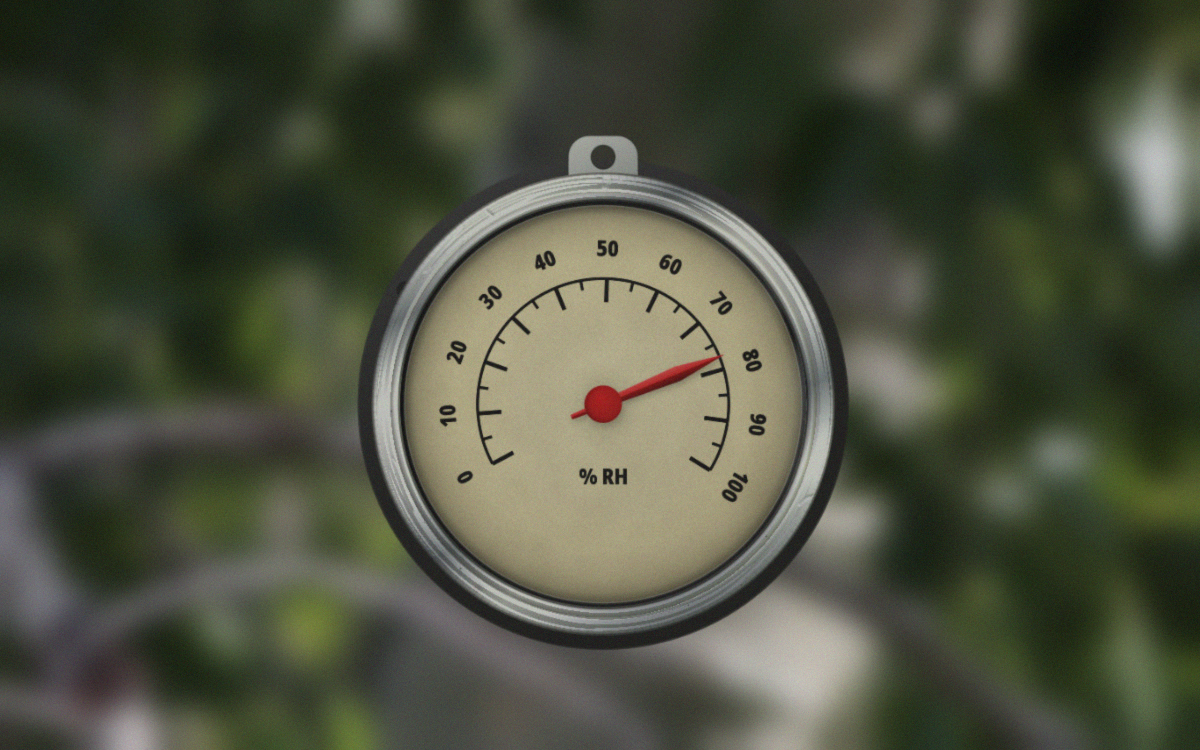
77.5 %
